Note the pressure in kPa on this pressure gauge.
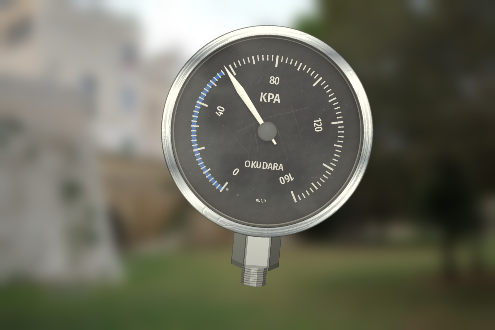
58 kPa
